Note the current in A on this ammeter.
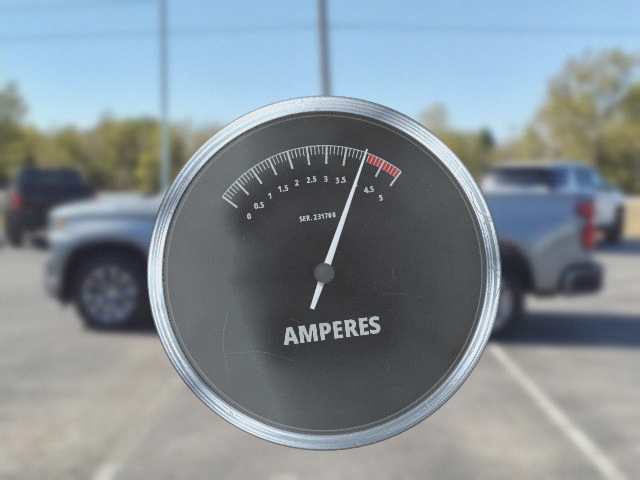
4 A
